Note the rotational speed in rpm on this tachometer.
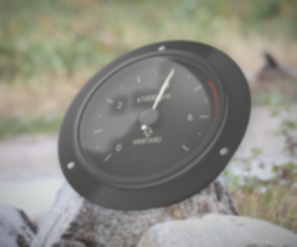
4000 rpm
